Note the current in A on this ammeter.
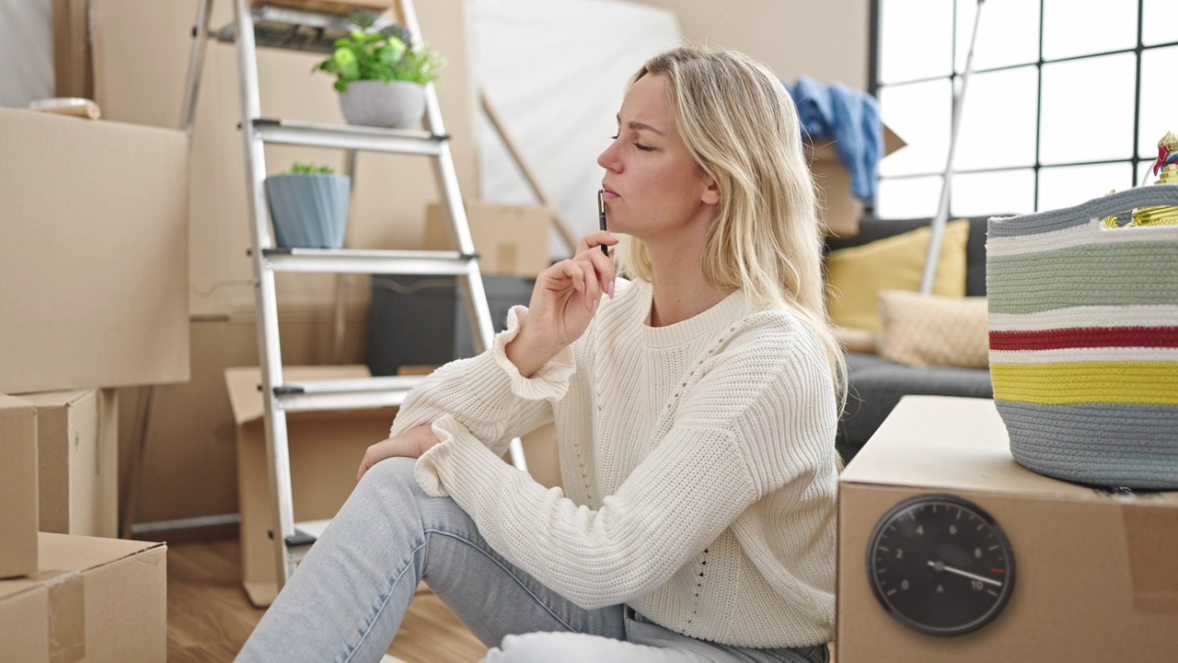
9.5 A
